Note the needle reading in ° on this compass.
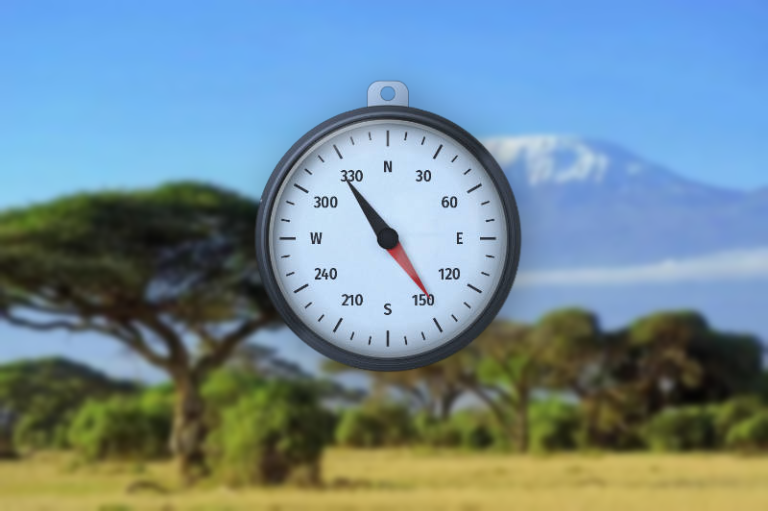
145 °
